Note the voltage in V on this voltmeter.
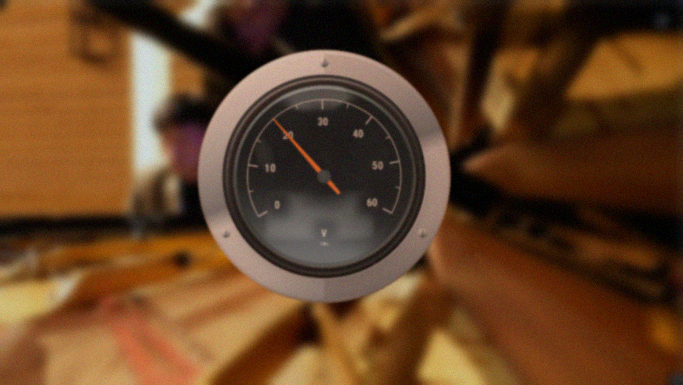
20 V
